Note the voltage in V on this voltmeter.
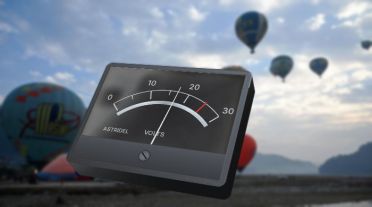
17.5 V
